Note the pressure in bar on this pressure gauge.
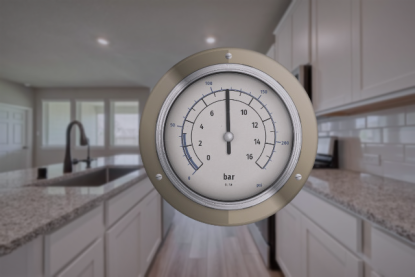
8 bar
